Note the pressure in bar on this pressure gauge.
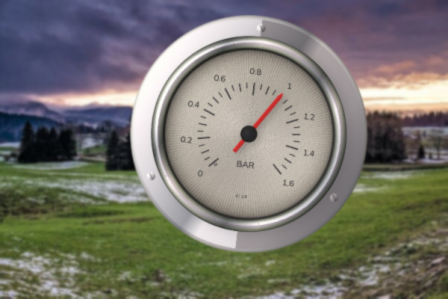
1 bar
